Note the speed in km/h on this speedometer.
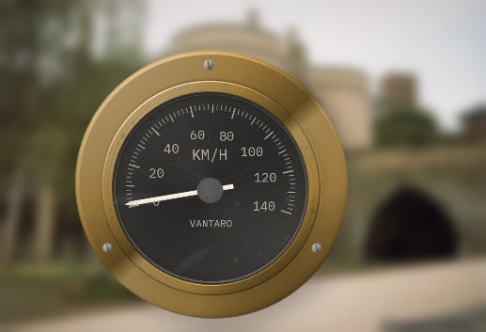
2 km/h
